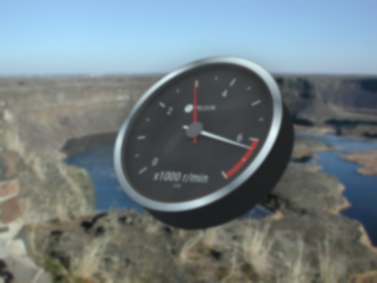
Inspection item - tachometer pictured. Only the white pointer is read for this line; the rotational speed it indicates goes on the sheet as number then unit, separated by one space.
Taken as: 6250 rpm
